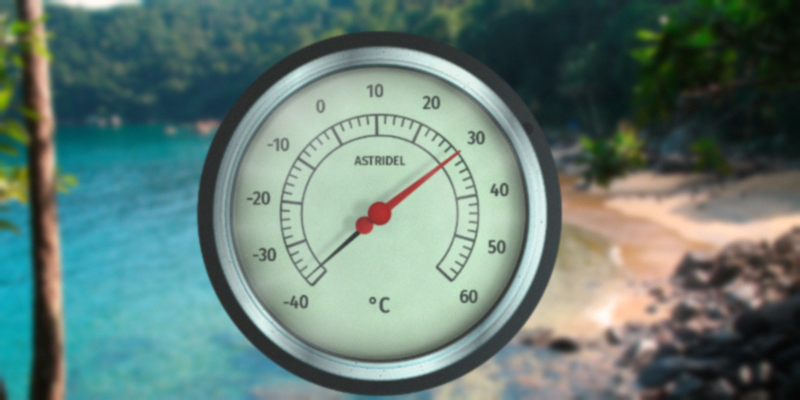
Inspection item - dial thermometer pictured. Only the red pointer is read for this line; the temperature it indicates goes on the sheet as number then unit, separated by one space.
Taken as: 30 °C
